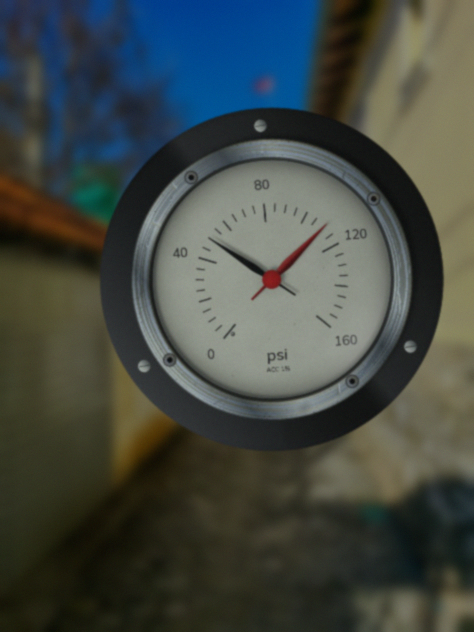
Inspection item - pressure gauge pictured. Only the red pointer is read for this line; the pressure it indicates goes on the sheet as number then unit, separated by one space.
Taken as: 110 psi
